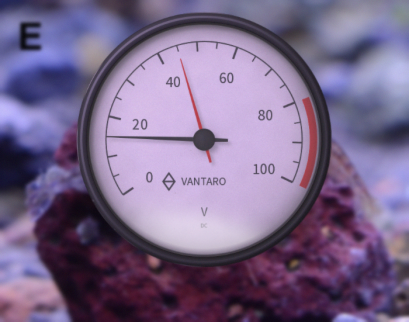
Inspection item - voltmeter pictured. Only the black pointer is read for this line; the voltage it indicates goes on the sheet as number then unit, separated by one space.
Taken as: 15 V
